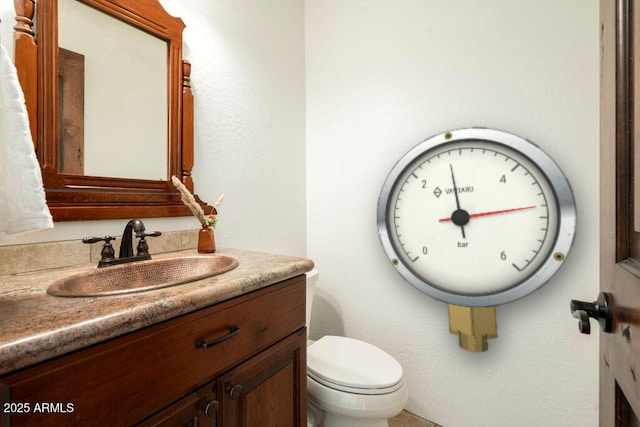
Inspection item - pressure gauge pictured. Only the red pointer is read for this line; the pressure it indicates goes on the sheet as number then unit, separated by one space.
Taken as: 4.8 bar
